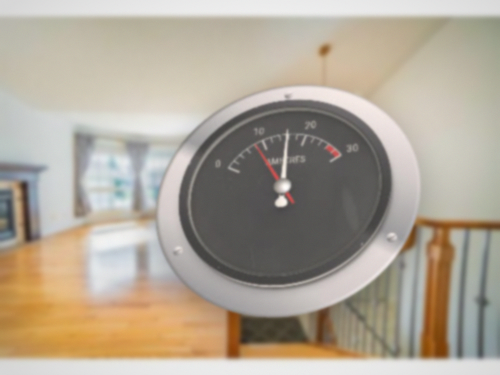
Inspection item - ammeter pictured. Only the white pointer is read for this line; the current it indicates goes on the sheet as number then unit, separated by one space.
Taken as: 16 A
